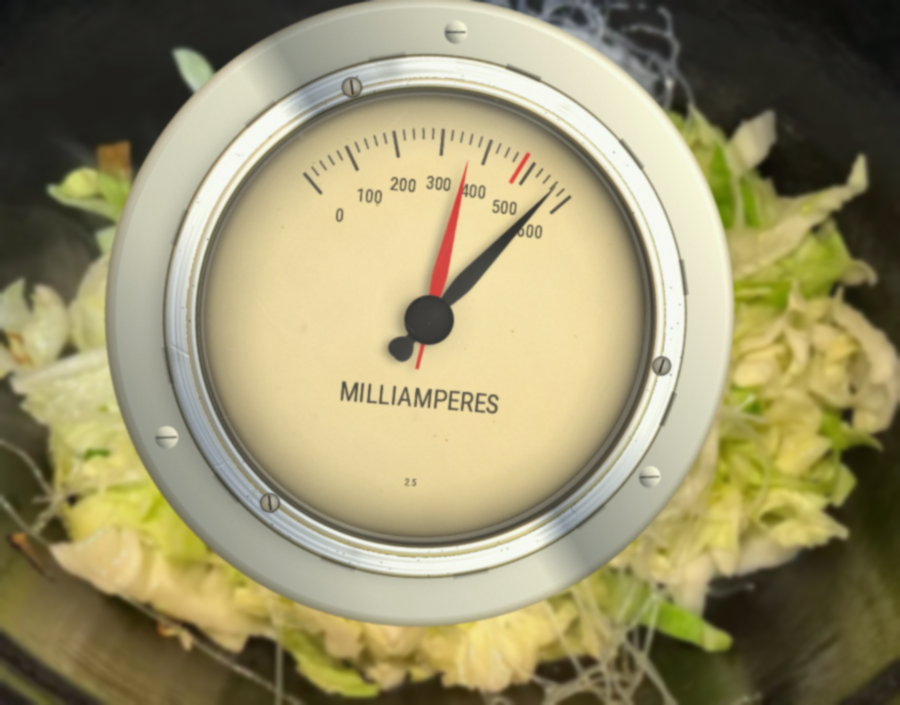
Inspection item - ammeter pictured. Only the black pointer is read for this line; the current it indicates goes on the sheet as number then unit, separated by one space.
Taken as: 560 mA
